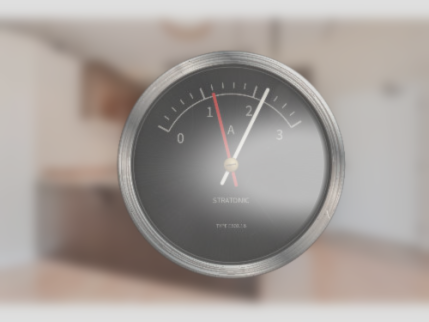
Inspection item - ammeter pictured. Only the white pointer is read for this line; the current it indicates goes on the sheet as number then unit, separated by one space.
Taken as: 2.2 A
